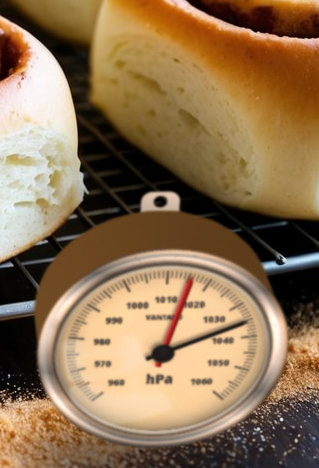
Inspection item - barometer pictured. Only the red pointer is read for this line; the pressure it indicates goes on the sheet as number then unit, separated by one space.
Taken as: 1015 hPa
